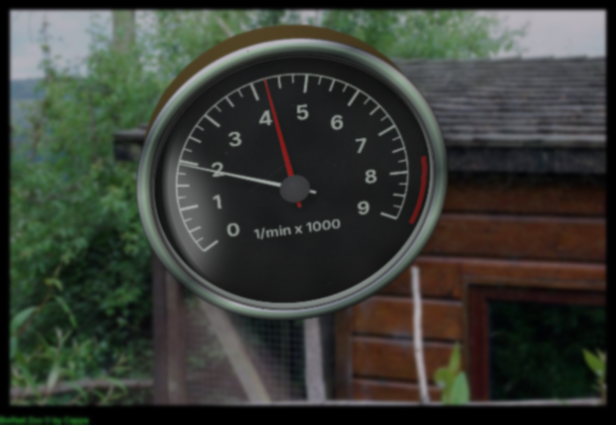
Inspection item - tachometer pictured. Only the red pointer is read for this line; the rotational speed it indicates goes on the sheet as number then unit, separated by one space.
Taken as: 4250 rpm
